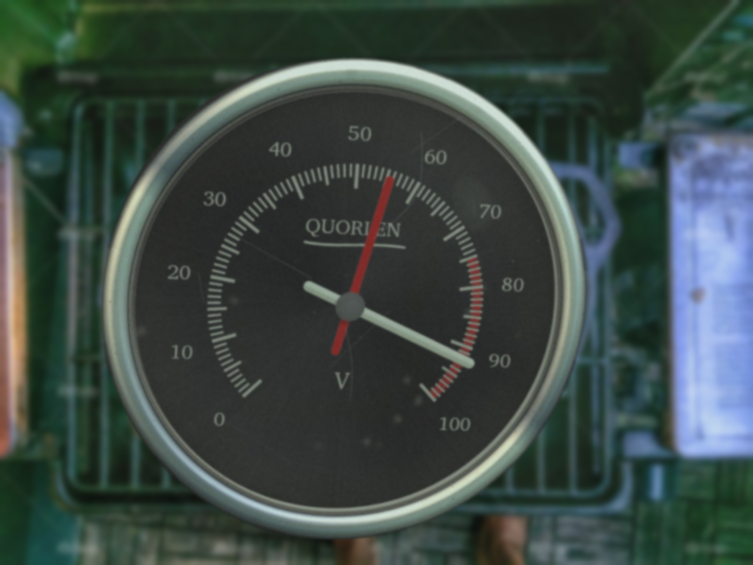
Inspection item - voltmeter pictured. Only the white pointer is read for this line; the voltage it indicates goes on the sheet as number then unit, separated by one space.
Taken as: 92 V
